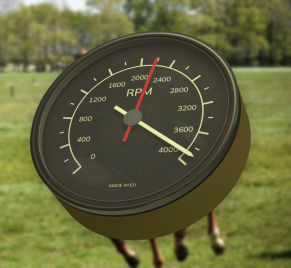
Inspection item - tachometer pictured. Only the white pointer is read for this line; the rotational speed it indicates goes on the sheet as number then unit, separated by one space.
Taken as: 3900 rpm
